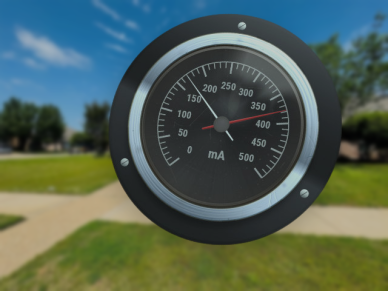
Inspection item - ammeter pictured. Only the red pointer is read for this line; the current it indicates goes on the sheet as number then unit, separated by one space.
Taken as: 380 mA
